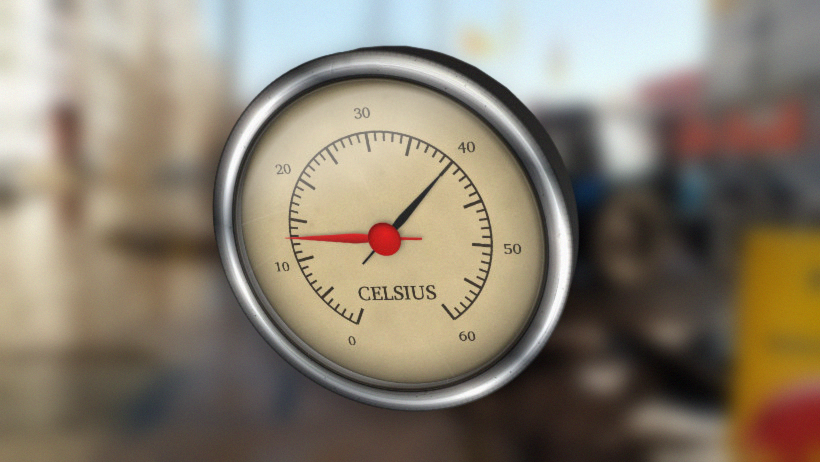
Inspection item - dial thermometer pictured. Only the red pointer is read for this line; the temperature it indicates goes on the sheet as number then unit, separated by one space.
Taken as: 13 °C
